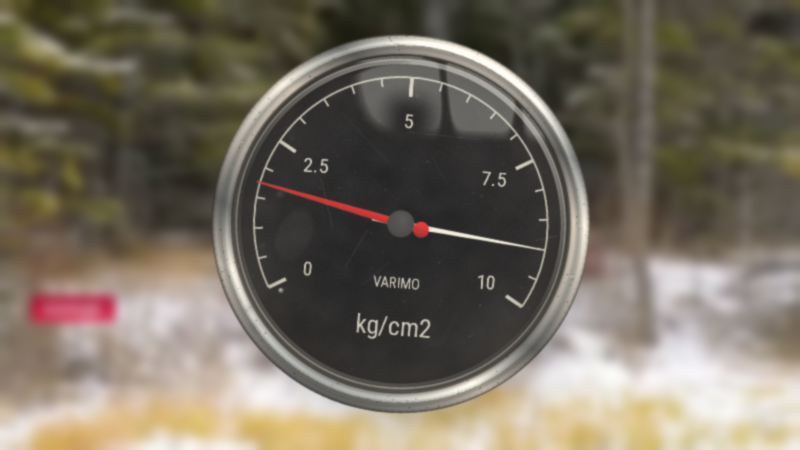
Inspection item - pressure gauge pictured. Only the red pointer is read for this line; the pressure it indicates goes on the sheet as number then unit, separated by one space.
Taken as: 1.75 kg/cm²
